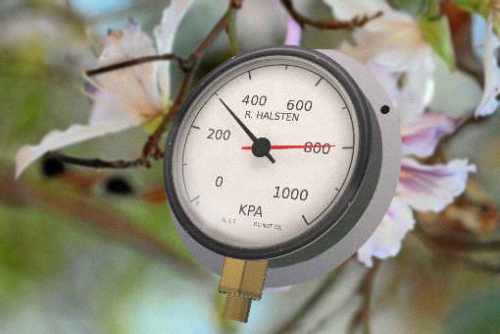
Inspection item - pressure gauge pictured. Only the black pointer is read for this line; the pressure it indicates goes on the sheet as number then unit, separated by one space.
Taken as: 300 kPa
